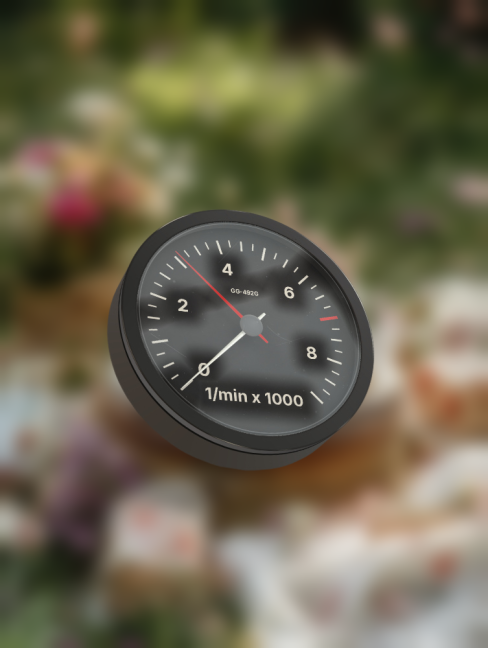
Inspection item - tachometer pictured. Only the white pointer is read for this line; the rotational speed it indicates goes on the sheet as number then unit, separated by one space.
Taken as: 0 rpm
